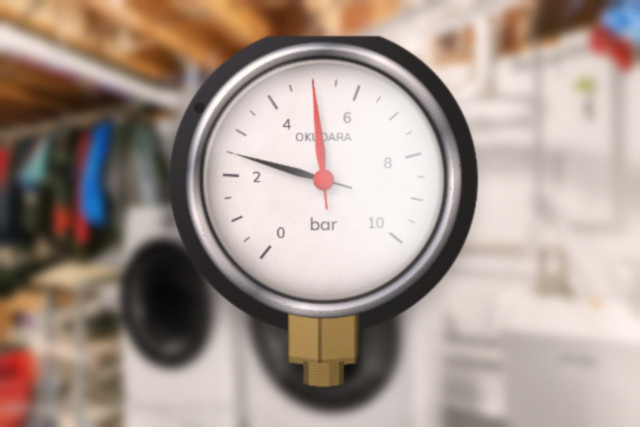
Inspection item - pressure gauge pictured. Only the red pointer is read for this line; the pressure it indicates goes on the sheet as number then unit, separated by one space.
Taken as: 5 bar
